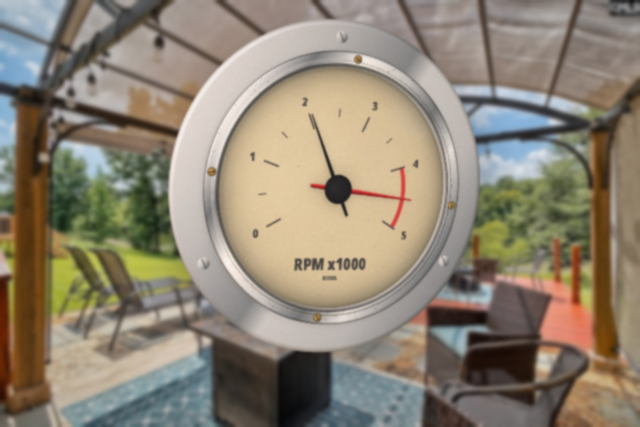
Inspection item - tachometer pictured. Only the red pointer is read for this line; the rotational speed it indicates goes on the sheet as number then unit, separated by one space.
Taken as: 4500 rpm
